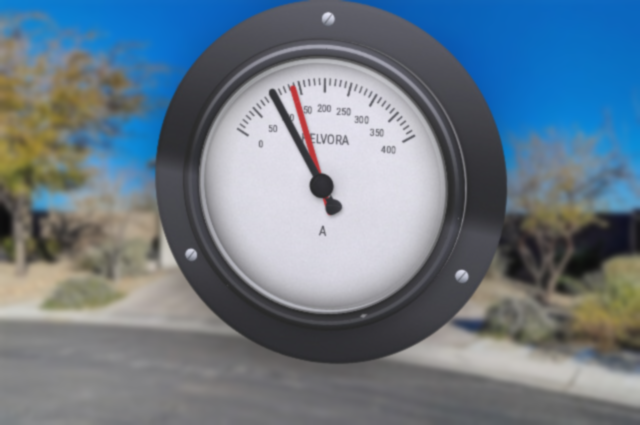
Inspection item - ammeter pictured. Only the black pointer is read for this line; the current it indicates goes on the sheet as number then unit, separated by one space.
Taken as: 100 A
